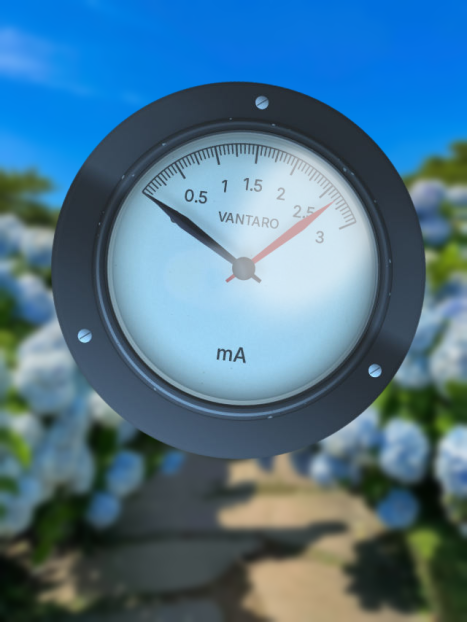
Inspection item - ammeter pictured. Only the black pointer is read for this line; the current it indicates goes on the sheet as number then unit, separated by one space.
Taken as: 0 mA
